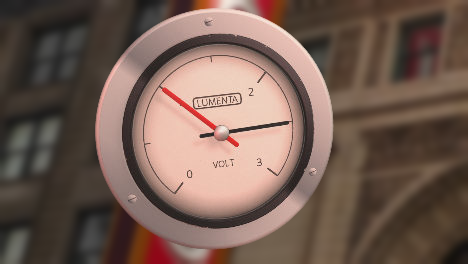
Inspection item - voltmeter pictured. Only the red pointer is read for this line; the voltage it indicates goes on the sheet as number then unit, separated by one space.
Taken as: 1 V
